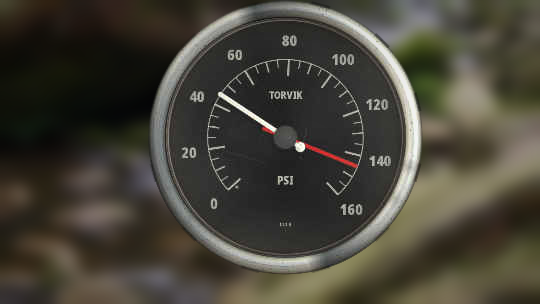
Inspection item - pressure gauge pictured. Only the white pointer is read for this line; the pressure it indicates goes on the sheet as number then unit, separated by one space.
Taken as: 45 psi
